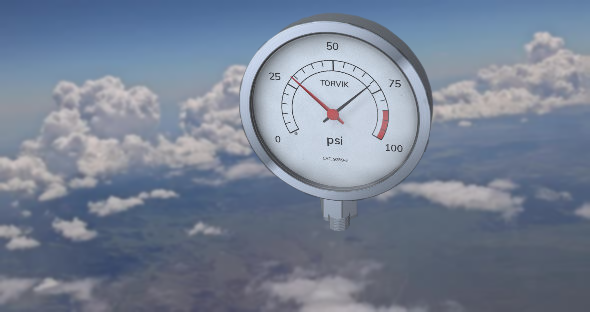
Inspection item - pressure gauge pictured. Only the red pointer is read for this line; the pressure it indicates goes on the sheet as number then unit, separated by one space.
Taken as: 30 psi
